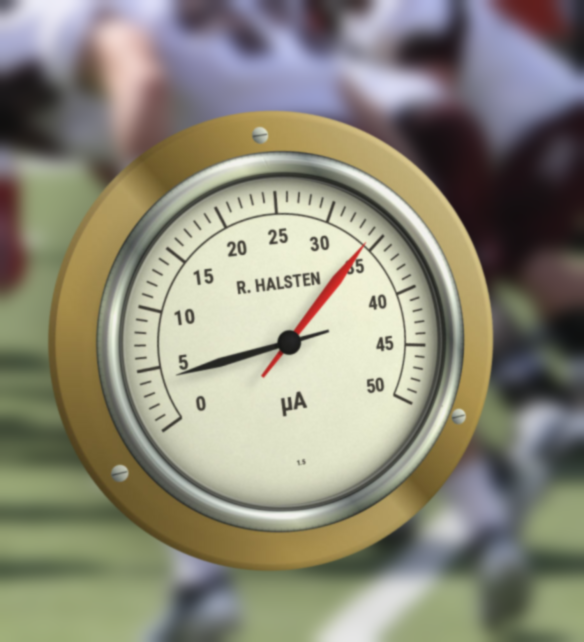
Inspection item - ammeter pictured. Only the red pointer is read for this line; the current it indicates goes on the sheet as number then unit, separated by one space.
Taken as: 34 µA
